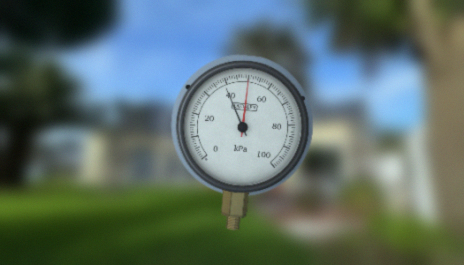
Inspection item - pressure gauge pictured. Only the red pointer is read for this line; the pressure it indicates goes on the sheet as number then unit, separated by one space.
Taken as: 50 kPa
